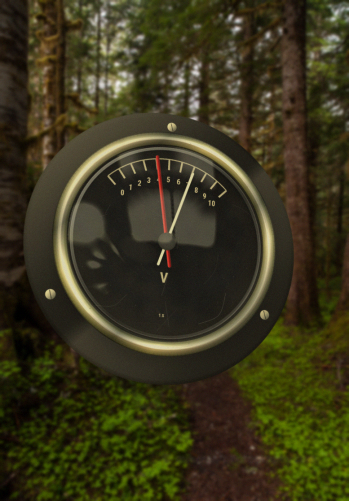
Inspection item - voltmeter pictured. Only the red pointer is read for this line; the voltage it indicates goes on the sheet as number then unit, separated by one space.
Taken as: 4 V
